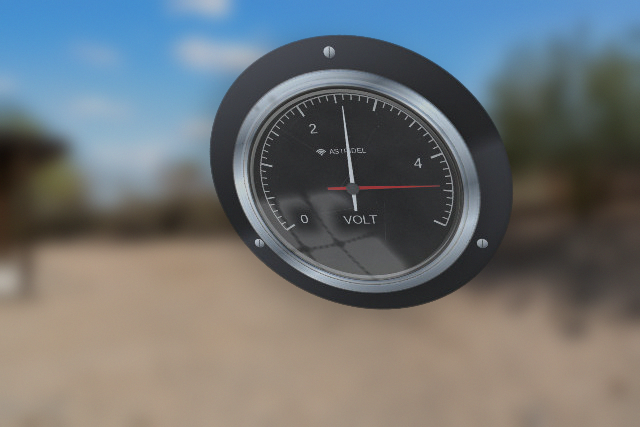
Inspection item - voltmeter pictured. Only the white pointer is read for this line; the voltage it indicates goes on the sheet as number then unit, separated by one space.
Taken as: 2.6 V
